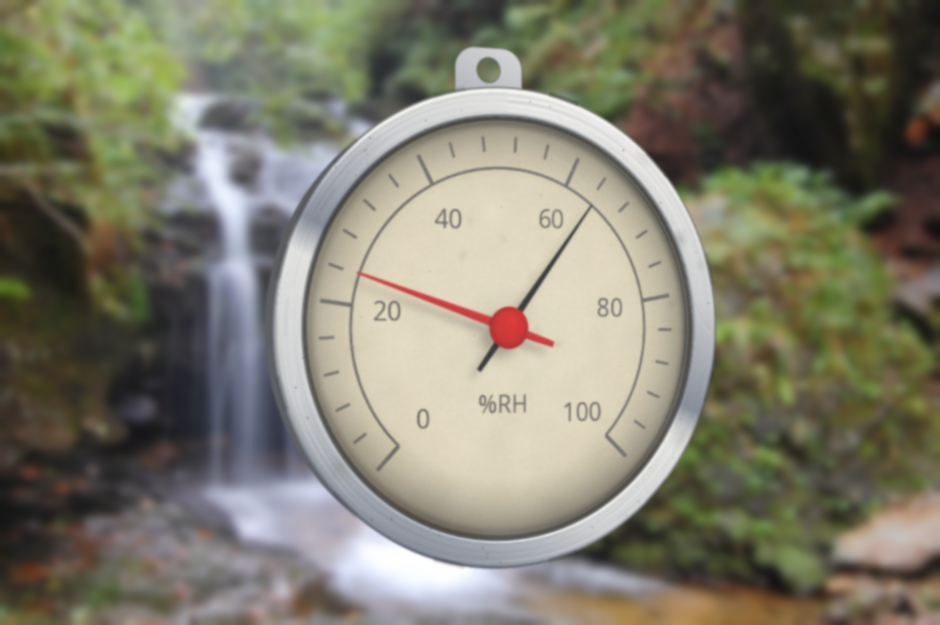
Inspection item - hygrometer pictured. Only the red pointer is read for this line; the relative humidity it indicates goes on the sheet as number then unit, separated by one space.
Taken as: 24 %
